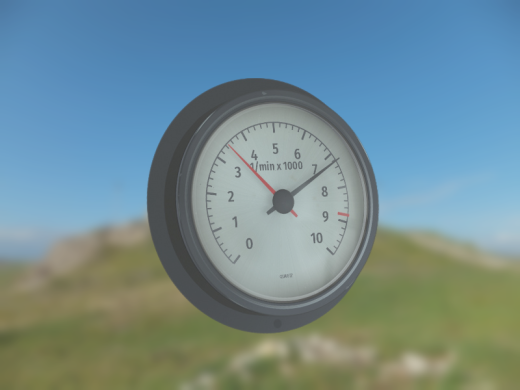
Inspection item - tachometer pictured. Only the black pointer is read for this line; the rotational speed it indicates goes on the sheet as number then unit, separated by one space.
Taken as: 7200 rpm
